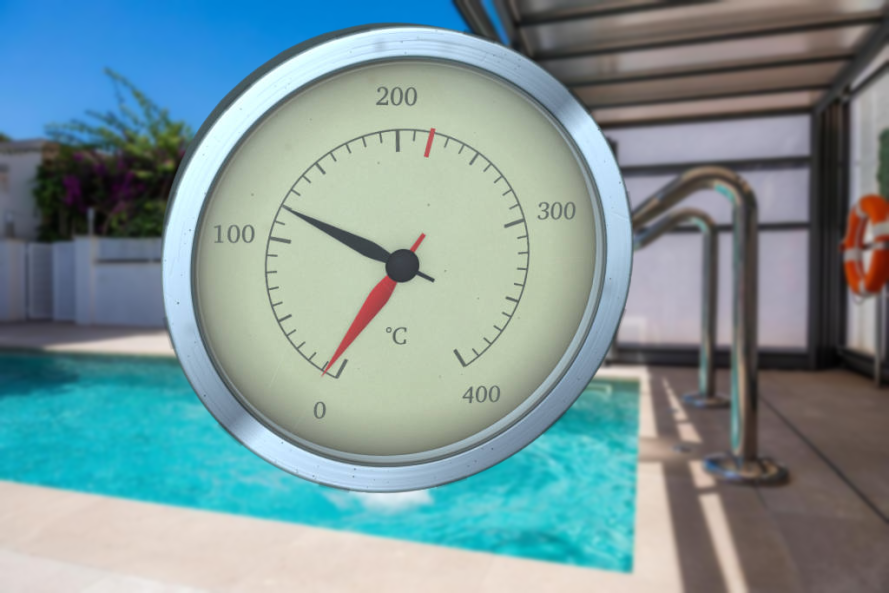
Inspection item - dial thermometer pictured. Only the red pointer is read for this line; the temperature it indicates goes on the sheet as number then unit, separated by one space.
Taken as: 10 °C
